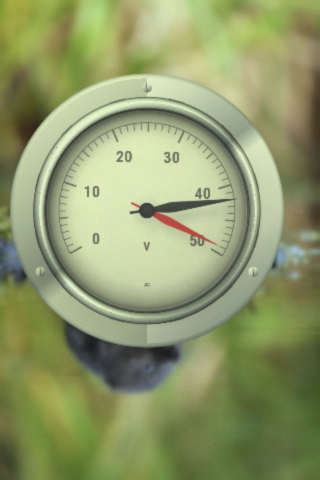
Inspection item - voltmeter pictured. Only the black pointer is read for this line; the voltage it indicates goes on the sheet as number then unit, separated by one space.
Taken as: 42 V
